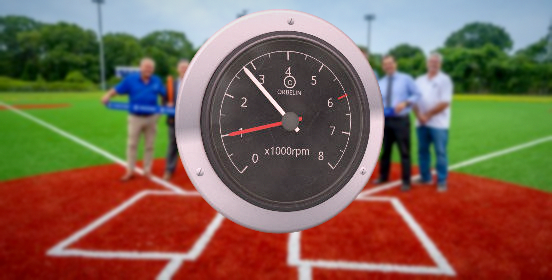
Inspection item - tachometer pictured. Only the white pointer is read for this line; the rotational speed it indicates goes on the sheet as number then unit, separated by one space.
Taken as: 2750 rpm
